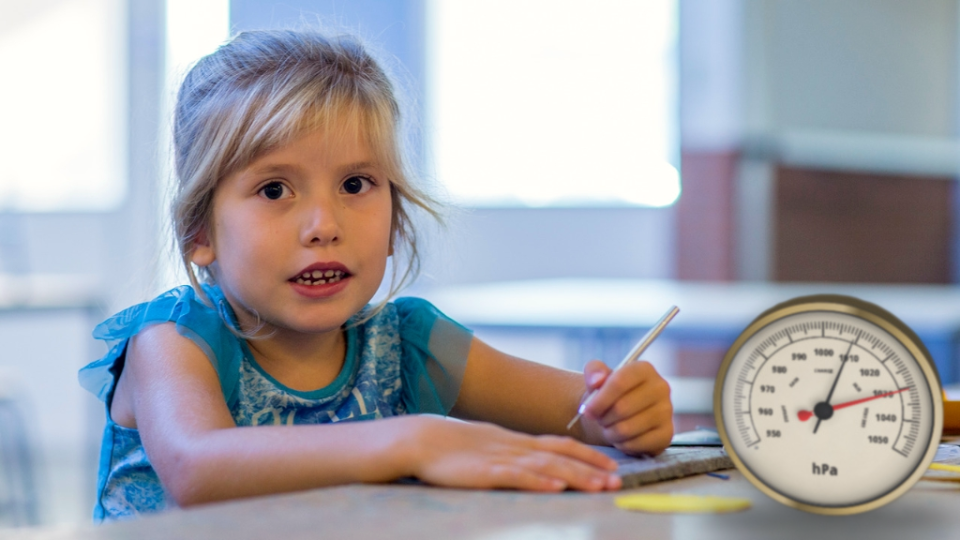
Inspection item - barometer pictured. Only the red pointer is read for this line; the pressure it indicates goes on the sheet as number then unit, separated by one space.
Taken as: 1030 hPa
